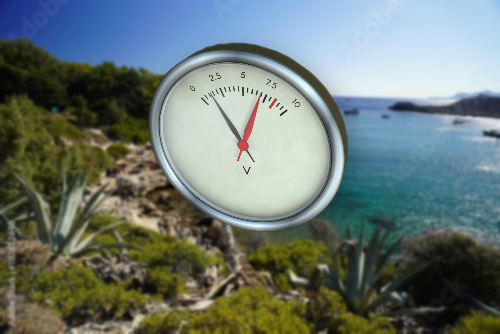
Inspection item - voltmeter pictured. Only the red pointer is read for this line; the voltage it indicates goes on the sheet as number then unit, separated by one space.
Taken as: 7 V
